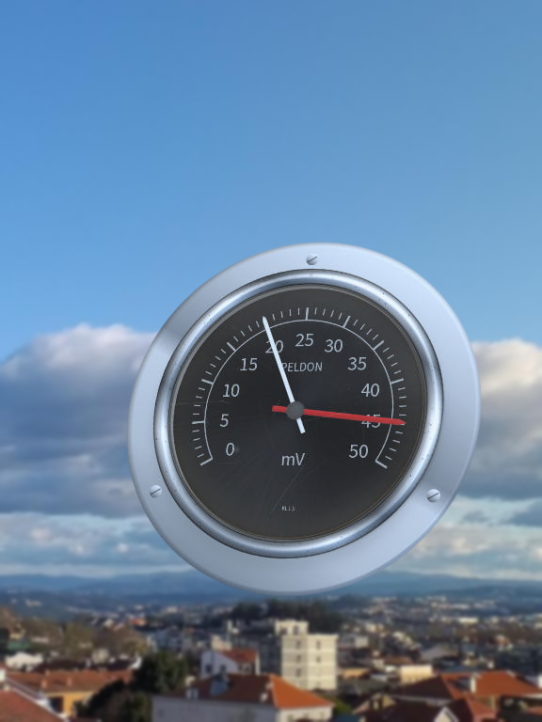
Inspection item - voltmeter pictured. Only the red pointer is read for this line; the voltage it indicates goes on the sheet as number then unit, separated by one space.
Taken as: 45 mV
